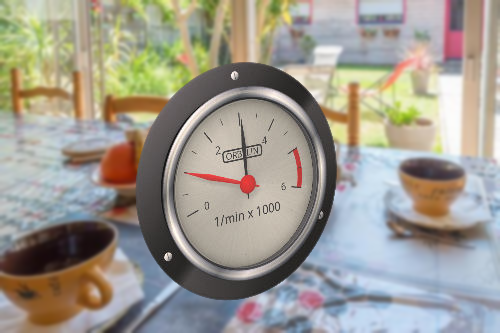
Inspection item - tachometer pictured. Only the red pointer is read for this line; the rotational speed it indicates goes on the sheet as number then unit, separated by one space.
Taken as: 1000 rpm
